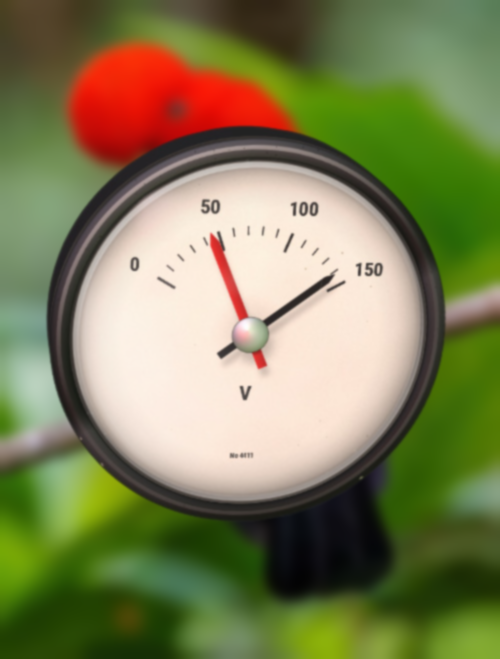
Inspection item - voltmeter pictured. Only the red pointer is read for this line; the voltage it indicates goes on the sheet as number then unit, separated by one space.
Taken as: 45 V
